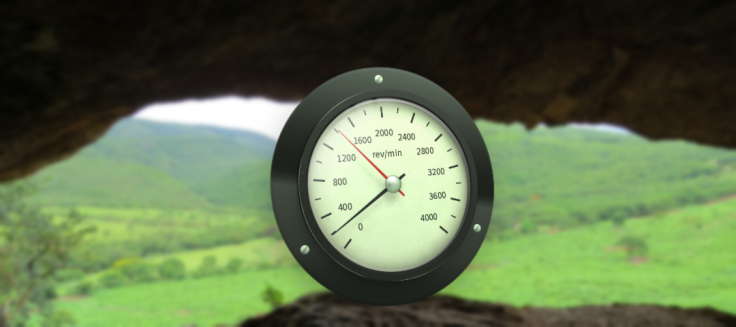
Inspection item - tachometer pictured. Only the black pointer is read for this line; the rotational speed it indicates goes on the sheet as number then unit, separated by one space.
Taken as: 200 rpm
